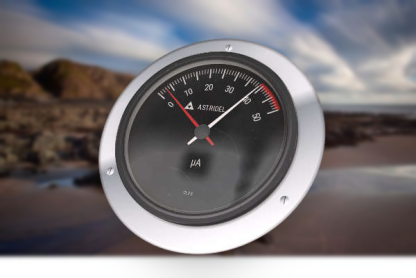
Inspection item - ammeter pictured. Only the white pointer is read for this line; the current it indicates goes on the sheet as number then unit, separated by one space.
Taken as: 40 µA
